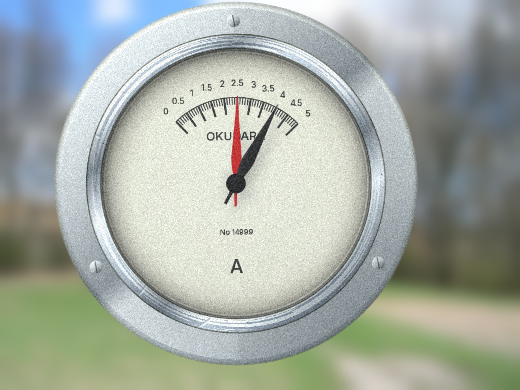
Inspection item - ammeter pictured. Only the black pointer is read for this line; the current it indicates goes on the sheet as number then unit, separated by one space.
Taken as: 4 A
